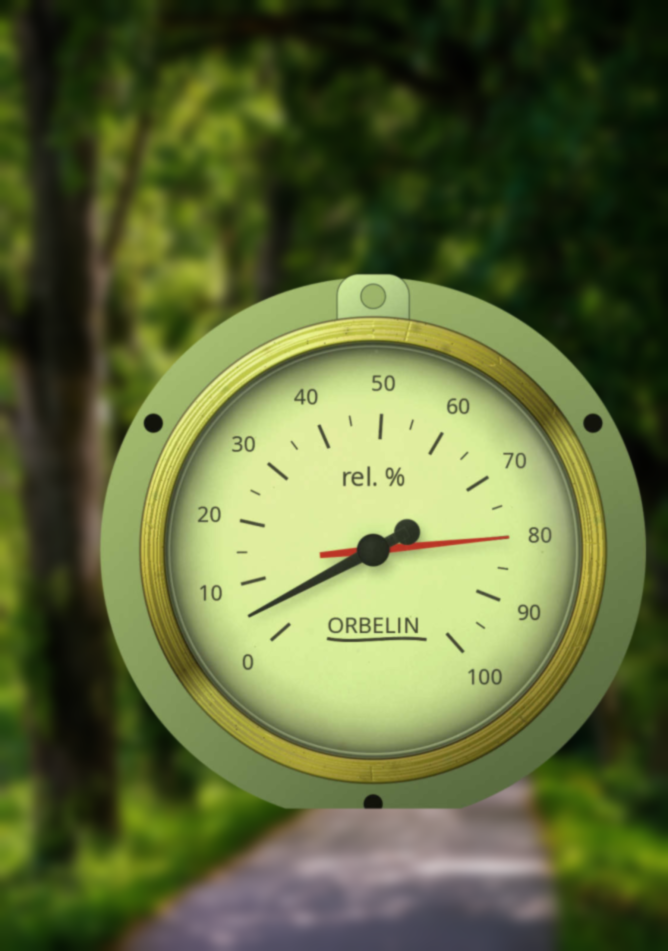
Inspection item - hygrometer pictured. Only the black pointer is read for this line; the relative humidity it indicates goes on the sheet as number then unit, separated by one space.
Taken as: 5 %
